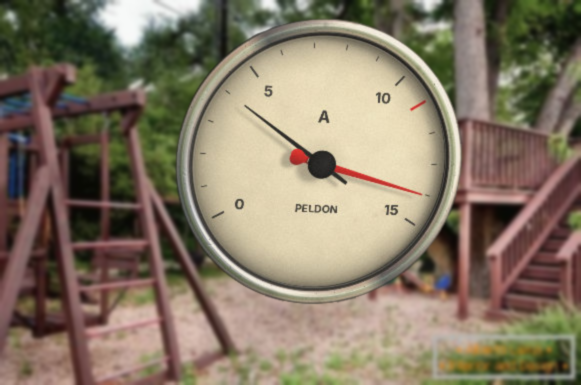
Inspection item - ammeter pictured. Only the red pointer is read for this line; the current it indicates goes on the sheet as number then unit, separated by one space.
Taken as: 14 A
